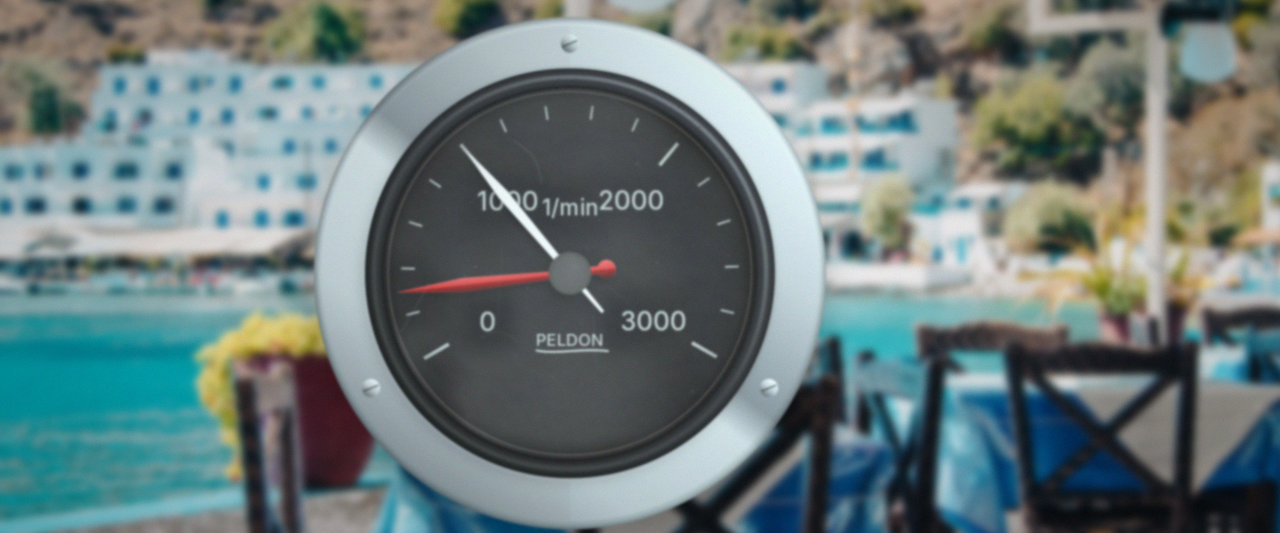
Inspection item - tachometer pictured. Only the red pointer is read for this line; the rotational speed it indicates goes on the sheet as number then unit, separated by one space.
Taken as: 300 rpm
